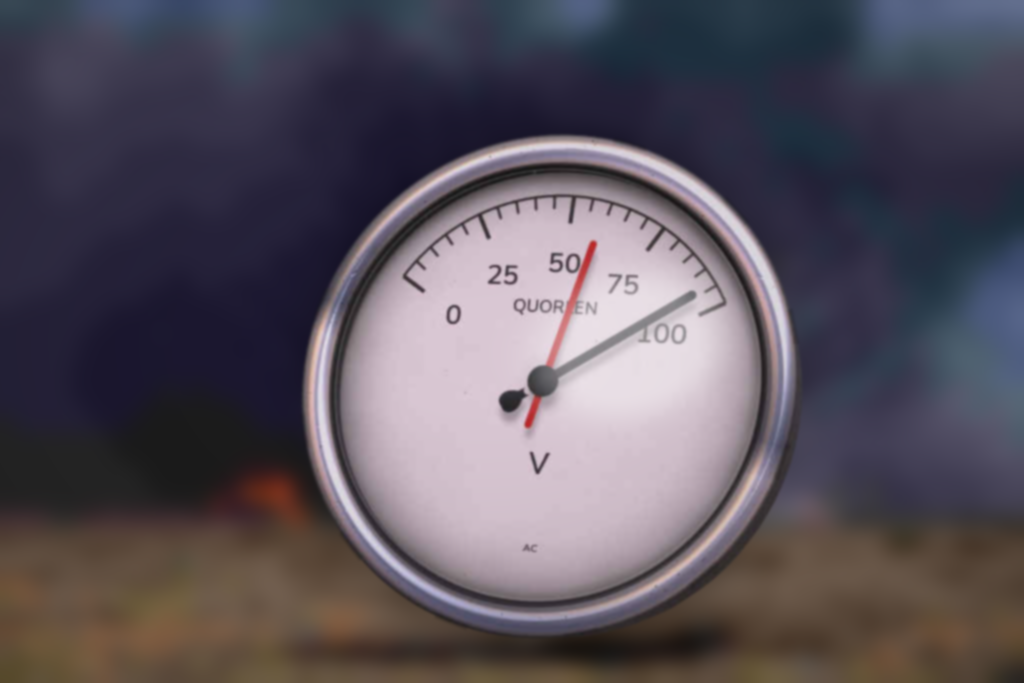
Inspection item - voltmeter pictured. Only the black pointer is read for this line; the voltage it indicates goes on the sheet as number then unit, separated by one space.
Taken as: 95 V
